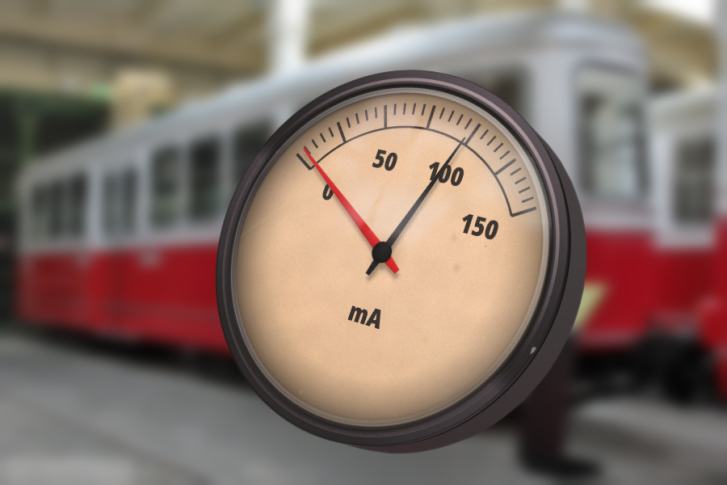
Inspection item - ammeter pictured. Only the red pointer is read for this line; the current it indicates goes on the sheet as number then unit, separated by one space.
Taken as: 5 mA
